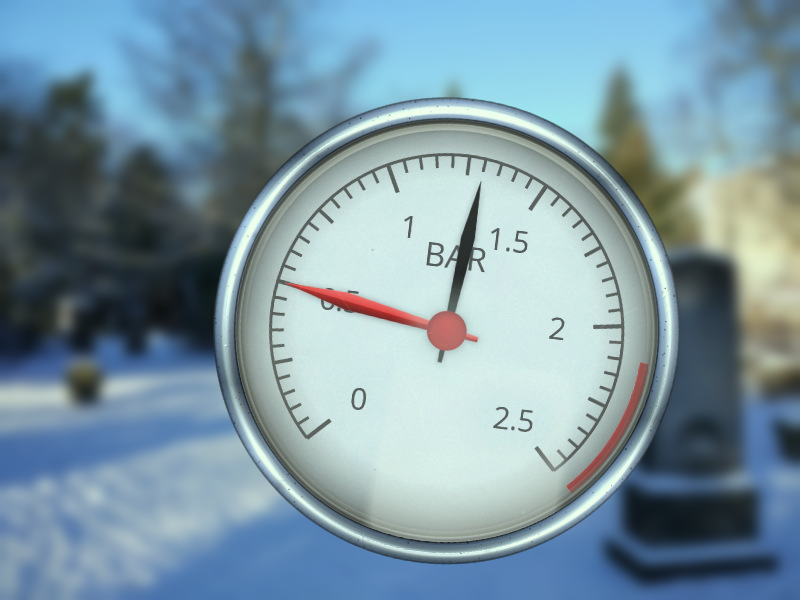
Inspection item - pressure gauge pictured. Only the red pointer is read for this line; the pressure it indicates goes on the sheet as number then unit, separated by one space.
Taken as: 0.5 bar
